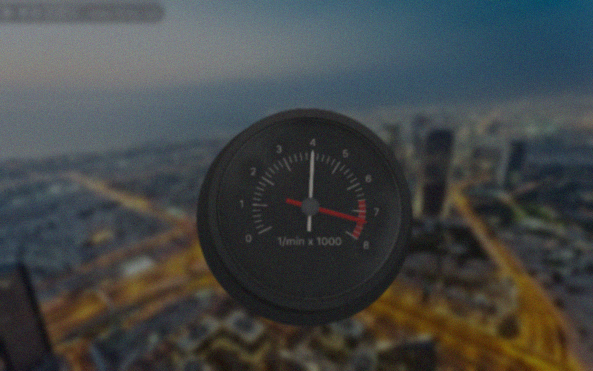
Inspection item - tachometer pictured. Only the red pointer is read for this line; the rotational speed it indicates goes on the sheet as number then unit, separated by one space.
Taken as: 7400 rpm
